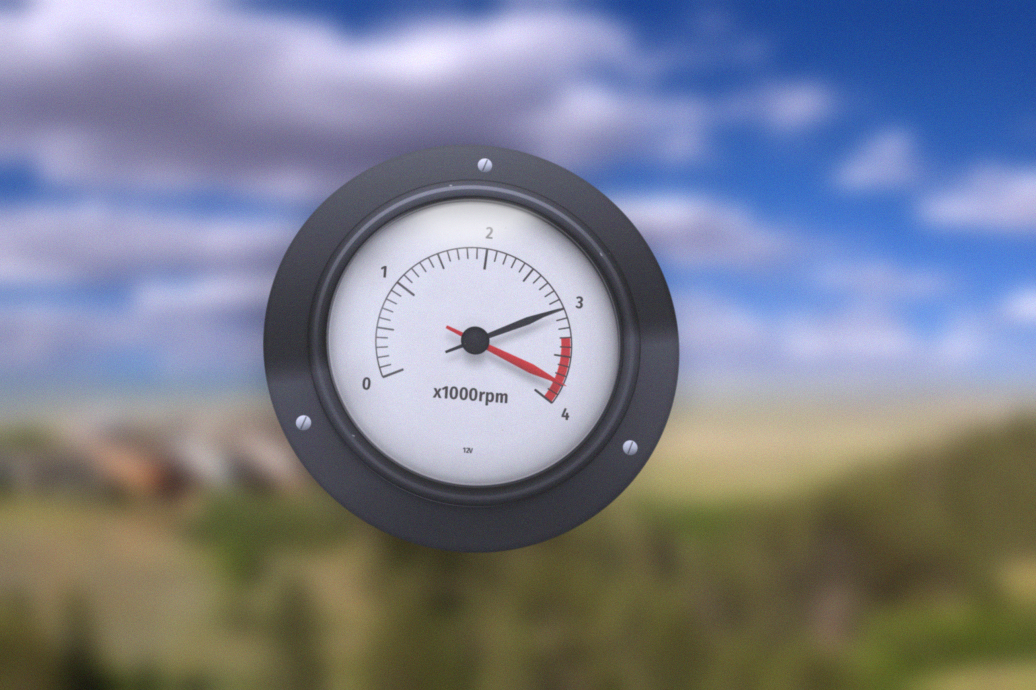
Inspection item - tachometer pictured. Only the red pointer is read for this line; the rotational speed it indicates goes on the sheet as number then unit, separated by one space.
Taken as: 3800 rpm
